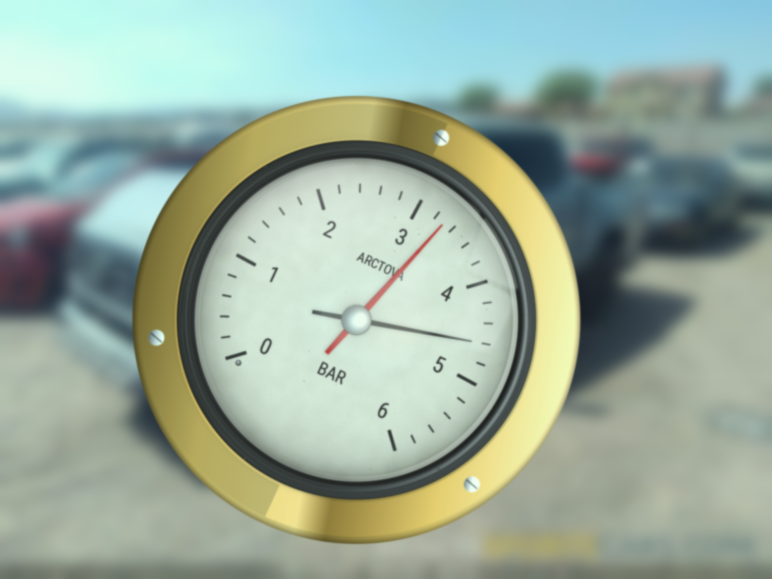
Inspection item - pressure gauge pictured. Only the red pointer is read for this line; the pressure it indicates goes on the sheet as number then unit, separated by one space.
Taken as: 3.3 bar
